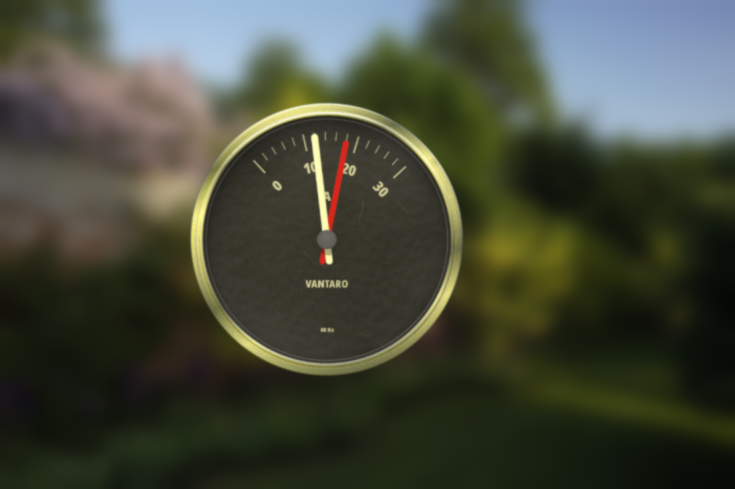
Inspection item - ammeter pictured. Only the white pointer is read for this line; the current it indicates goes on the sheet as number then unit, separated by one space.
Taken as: 12 A
